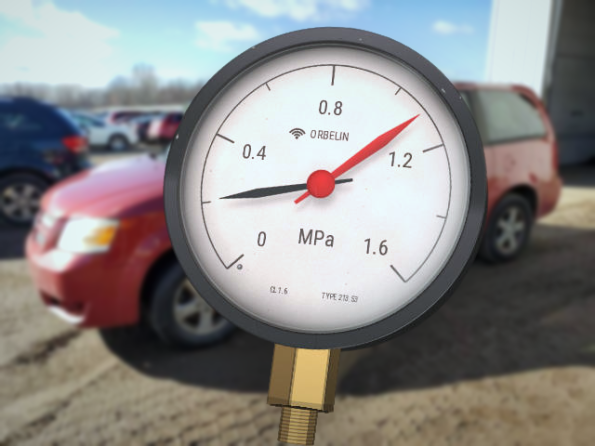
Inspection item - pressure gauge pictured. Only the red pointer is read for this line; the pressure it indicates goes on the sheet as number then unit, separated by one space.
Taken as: 1.1 MPa
